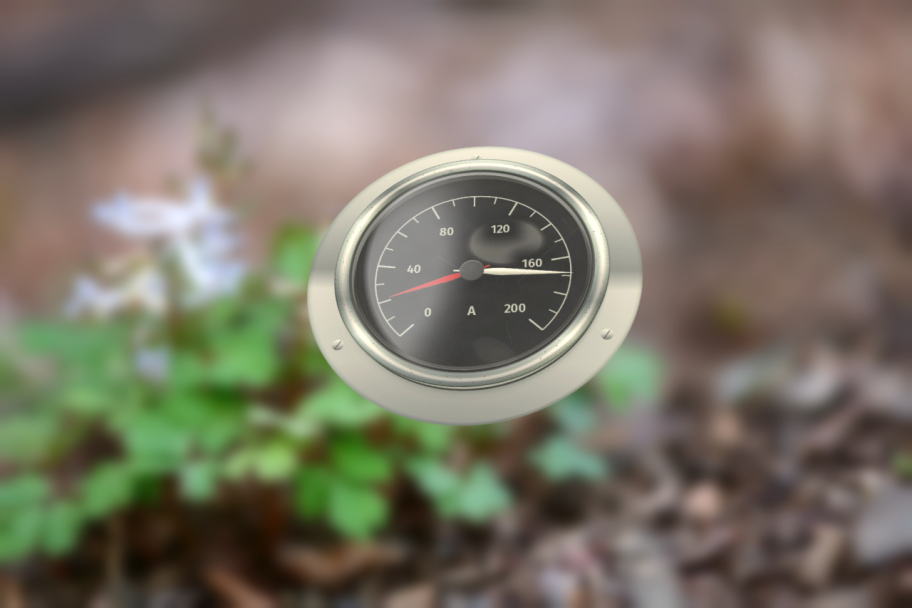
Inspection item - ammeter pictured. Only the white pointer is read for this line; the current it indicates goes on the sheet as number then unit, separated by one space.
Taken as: 170 A
